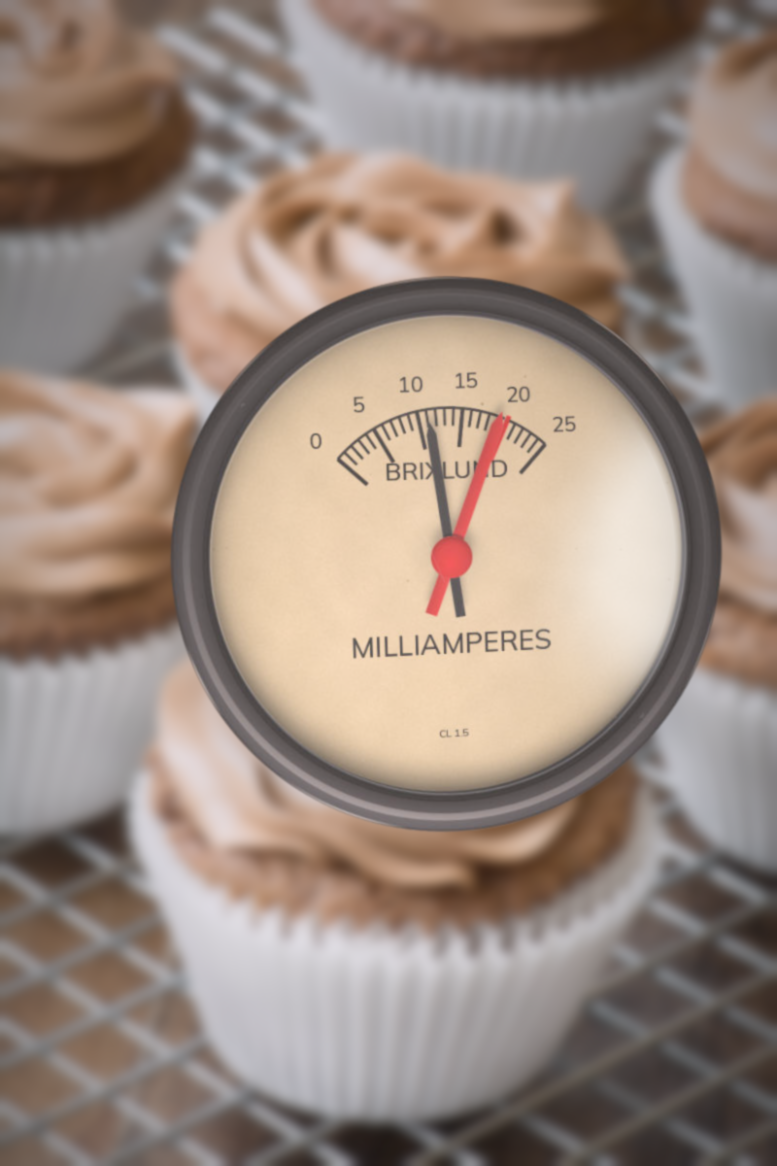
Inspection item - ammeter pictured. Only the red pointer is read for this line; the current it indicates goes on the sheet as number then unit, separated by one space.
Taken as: 19 mA
